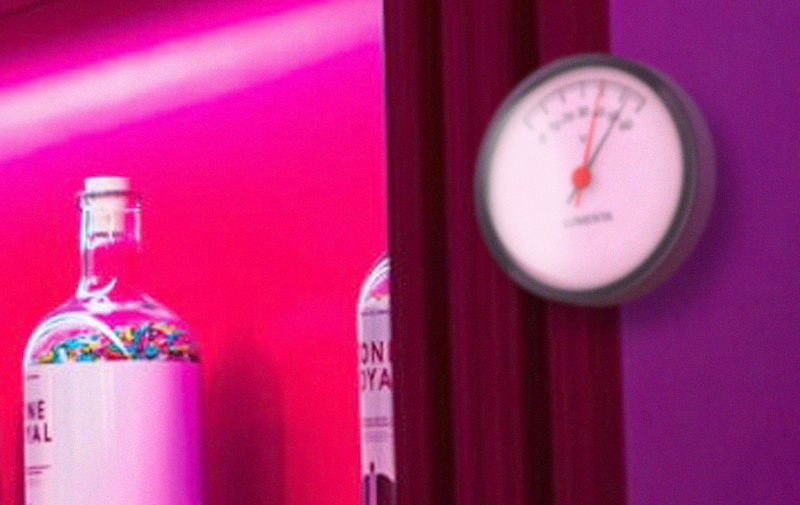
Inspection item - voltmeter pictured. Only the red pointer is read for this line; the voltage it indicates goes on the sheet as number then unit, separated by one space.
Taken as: 40 V
